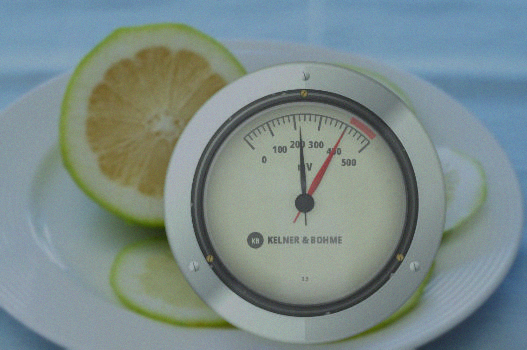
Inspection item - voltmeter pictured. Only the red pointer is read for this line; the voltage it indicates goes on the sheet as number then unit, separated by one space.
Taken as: 400 mV
